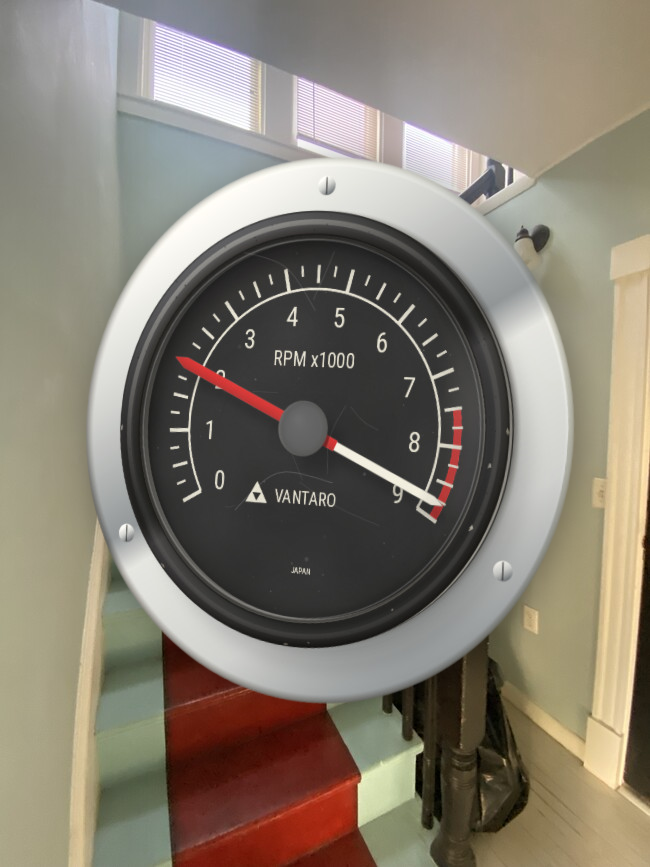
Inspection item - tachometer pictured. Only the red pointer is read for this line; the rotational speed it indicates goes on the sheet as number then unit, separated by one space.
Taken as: 2000 rpm
